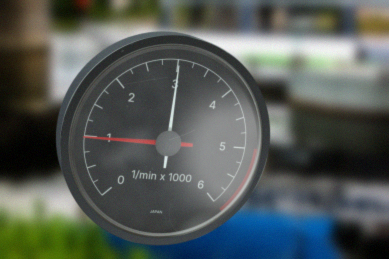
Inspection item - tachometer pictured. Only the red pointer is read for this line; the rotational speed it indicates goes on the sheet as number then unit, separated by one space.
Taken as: 1000 rpm
